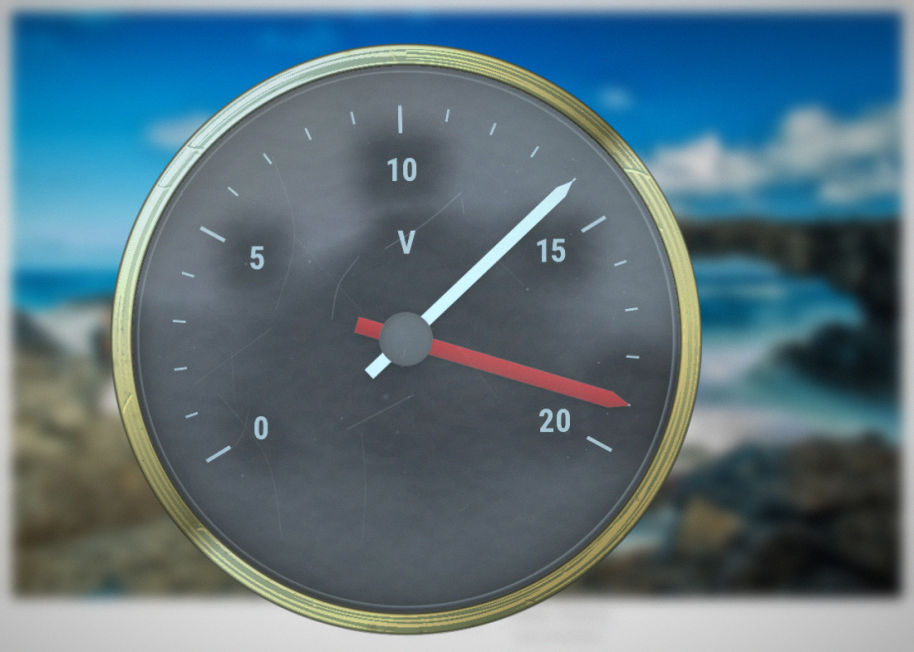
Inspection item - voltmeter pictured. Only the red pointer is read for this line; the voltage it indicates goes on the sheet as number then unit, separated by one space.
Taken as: 19 V
